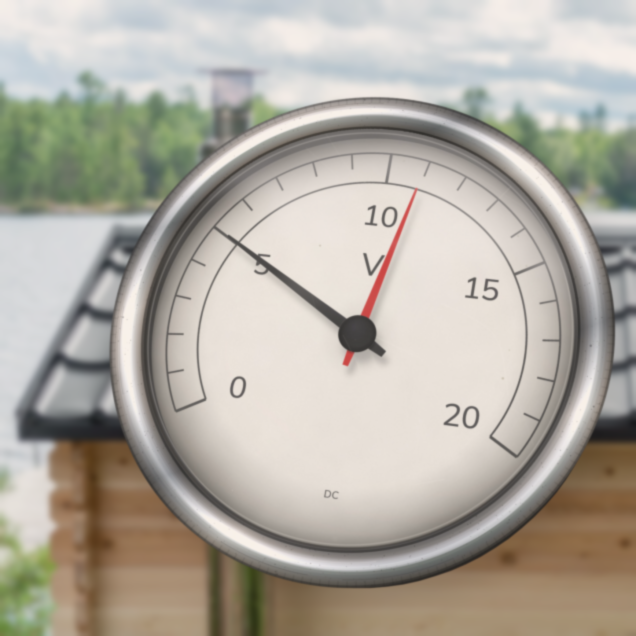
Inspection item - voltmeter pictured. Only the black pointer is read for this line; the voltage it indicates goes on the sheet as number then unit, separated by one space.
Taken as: 5 V
